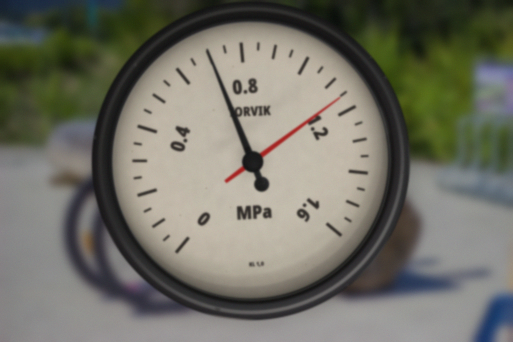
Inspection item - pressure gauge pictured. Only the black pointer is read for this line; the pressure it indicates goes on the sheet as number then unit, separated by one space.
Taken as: 0.7 MPa
